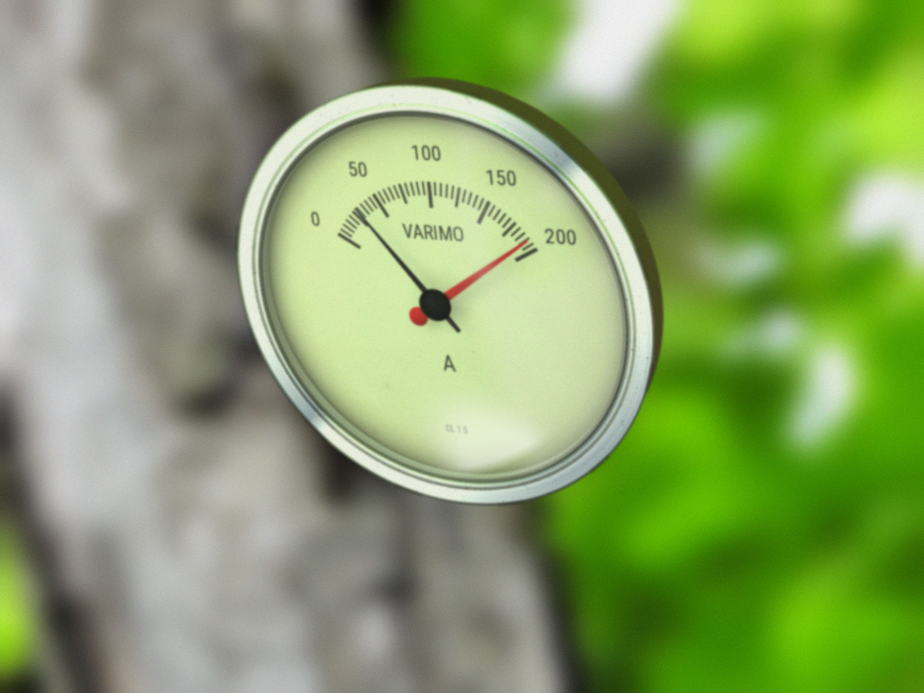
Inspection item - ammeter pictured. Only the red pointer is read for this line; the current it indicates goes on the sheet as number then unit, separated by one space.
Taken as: 190 A
